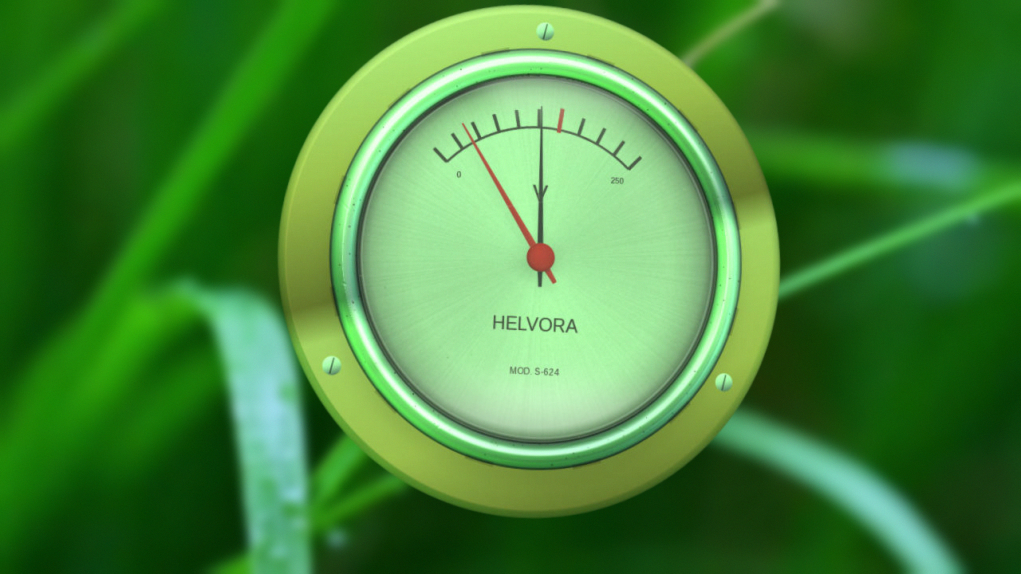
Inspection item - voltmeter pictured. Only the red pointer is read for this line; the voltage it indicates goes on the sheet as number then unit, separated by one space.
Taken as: 37.5 V
